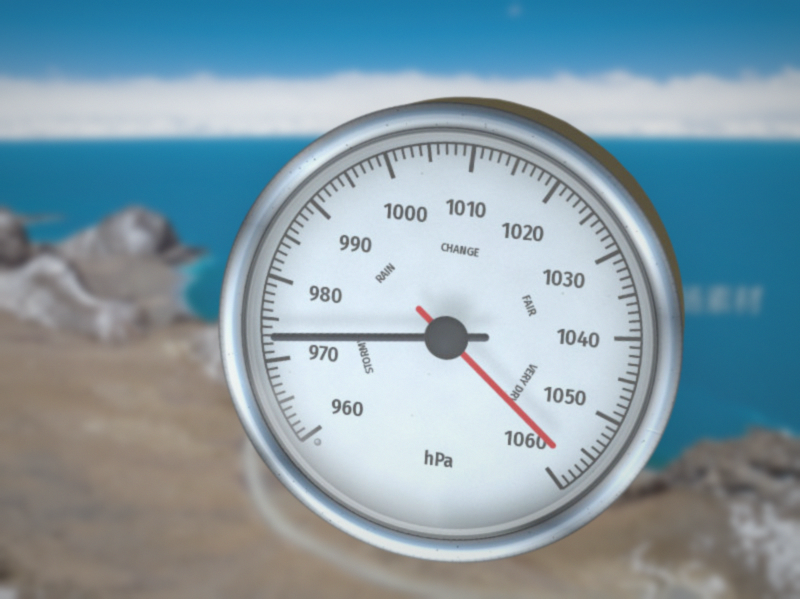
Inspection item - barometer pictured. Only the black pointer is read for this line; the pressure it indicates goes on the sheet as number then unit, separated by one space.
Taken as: 973 hPa
